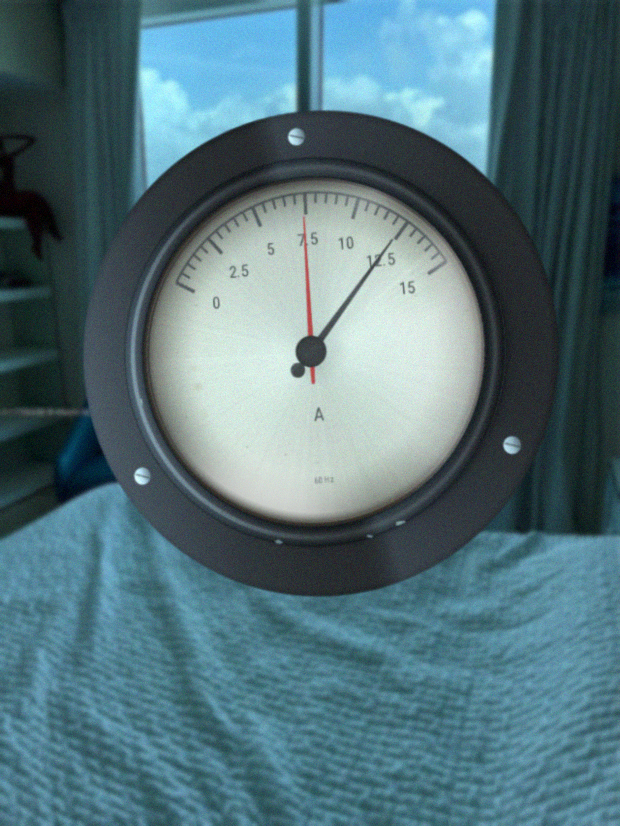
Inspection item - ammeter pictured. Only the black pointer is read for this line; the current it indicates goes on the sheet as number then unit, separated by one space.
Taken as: 12.5 A
